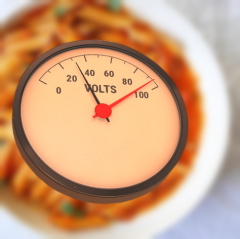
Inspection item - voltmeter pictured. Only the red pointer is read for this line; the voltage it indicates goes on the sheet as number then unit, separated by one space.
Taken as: 95 V
